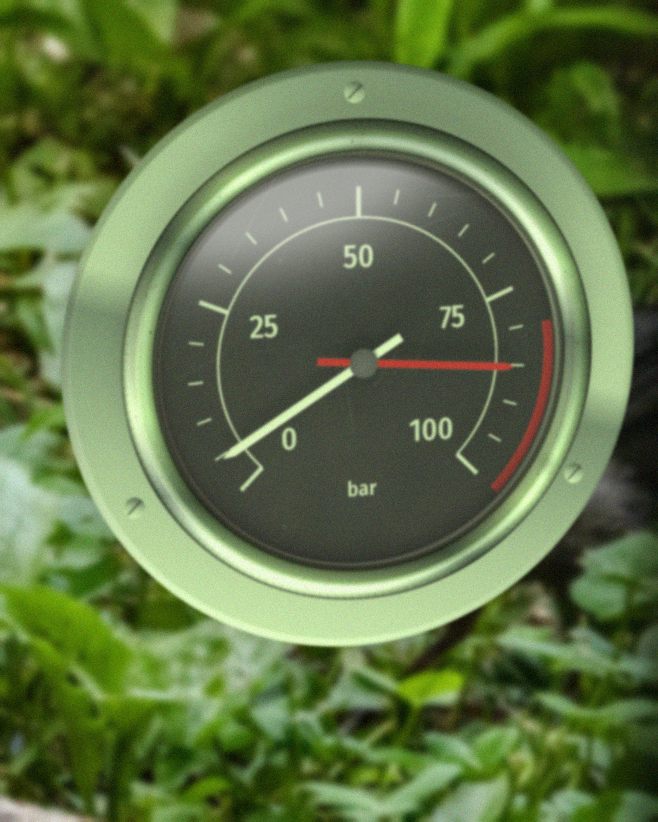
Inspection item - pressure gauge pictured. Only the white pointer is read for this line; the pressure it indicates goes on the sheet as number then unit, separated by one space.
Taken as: 5 bar
